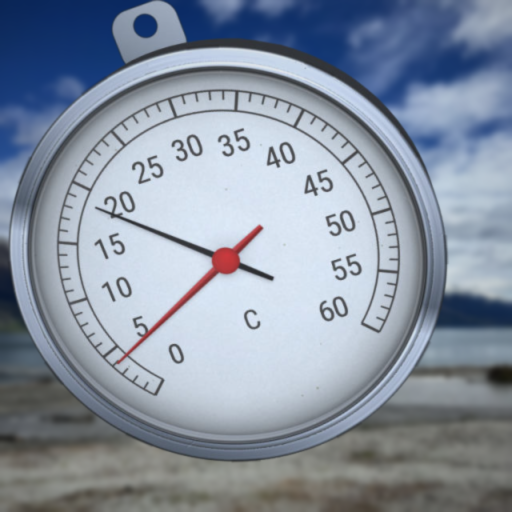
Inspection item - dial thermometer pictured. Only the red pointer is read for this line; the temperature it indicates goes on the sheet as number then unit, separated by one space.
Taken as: 4 °C
